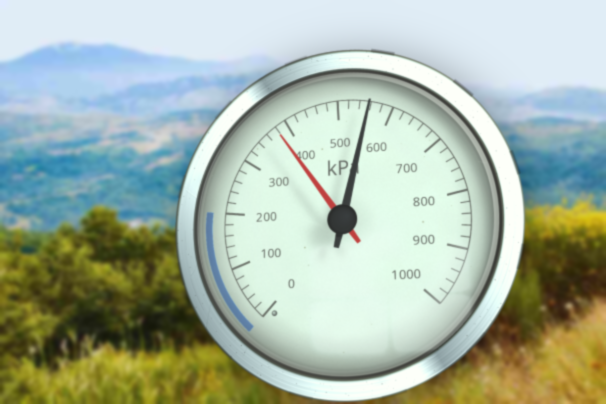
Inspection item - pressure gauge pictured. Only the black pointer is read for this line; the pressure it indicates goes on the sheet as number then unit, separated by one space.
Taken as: 560 kPa
